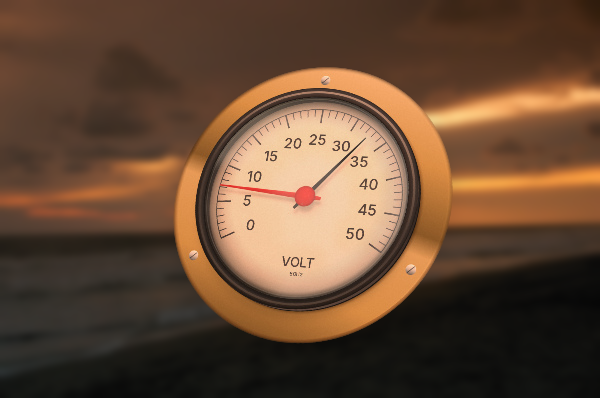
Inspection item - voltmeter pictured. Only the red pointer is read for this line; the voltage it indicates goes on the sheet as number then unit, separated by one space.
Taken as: 7 V
